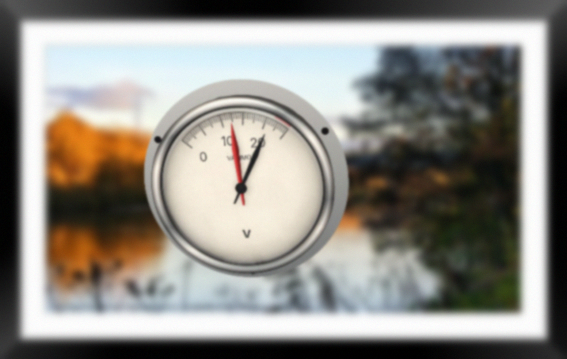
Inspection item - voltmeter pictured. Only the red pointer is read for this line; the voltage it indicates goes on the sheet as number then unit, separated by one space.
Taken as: 12.5 V
